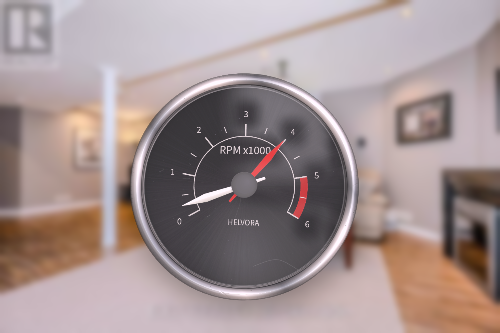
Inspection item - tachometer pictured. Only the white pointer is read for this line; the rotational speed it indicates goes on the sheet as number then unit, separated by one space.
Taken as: 250 rpm
